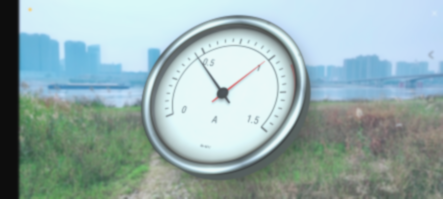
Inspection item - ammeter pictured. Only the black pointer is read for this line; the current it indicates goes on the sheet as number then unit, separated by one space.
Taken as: 0.45 A
